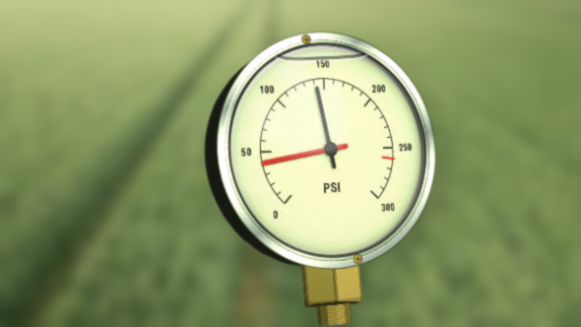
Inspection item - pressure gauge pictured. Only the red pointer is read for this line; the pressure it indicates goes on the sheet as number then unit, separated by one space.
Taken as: 40 psi
